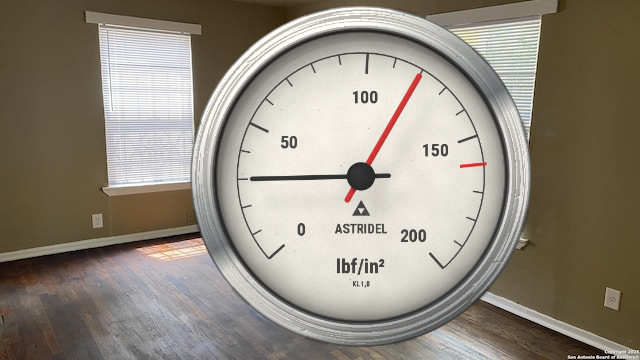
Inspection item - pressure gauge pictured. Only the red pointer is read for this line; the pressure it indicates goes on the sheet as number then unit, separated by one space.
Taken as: 120 psi
